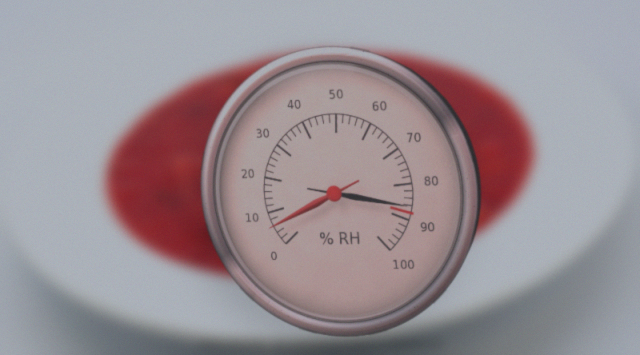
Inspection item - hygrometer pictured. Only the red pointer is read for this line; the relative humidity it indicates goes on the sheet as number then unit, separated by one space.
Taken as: 6 %
